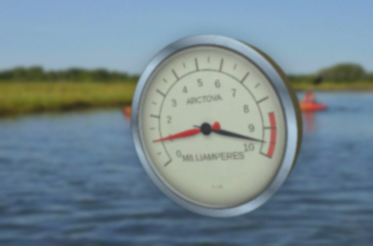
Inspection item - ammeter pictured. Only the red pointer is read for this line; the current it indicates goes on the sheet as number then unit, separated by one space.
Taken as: 1 mA
